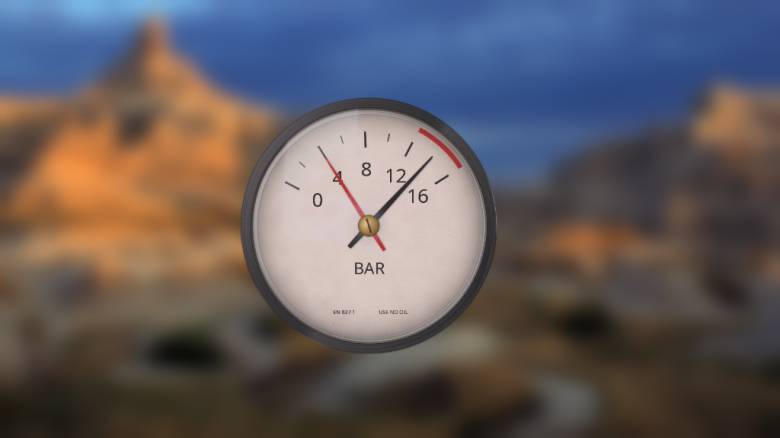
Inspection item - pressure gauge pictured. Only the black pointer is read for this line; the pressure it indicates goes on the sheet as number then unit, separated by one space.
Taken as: 14 bar
